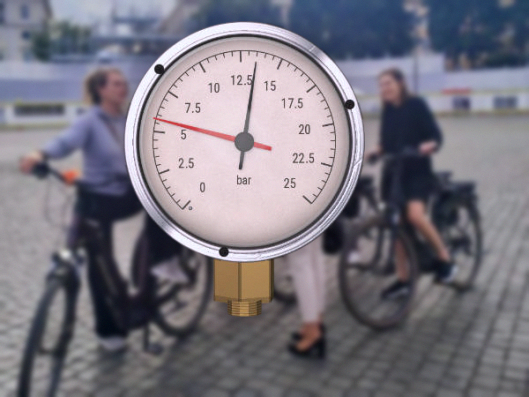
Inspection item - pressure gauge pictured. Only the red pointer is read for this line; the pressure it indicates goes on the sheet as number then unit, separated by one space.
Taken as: 5.75 bar
